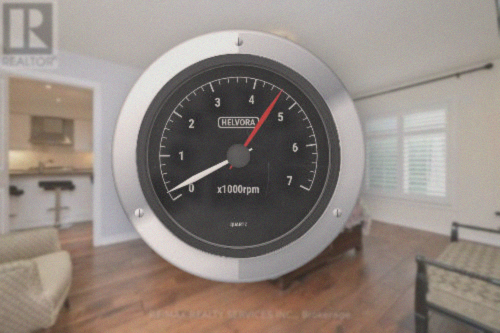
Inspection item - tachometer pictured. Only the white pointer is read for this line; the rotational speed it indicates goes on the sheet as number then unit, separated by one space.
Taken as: 200 rpm
